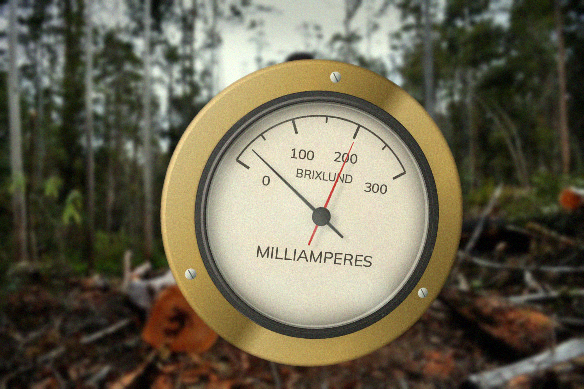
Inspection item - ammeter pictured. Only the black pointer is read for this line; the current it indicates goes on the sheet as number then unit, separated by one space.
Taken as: 25 mA
